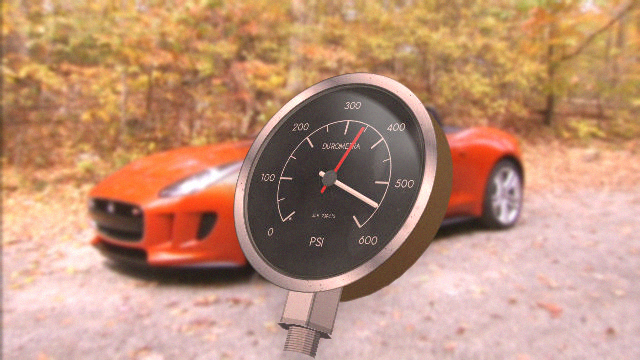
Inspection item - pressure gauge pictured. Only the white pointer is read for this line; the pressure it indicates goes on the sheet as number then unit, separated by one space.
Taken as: 550 psi
